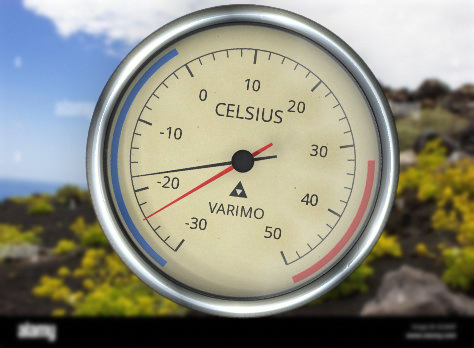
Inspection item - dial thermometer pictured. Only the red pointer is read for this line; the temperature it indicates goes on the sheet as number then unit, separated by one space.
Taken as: -24 °C
